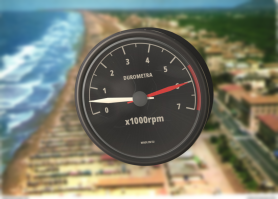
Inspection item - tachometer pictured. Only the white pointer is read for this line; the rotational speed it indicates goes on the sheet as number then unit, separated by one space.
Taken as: 500 rpm
